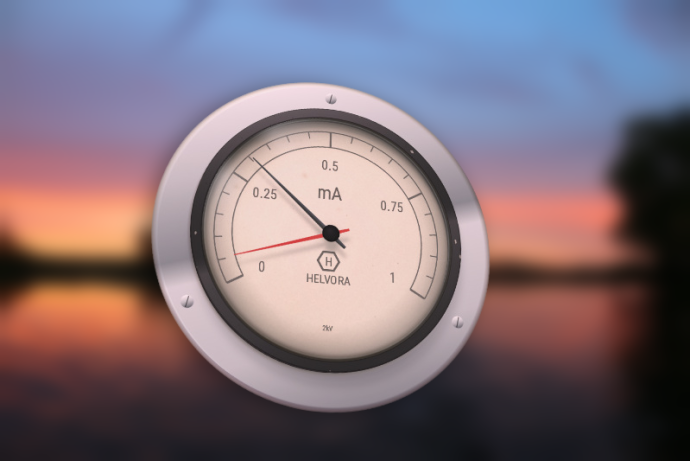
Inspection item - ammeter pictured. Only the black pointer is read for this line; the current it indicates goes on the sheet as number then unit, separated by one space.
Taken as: 0.3 mA
